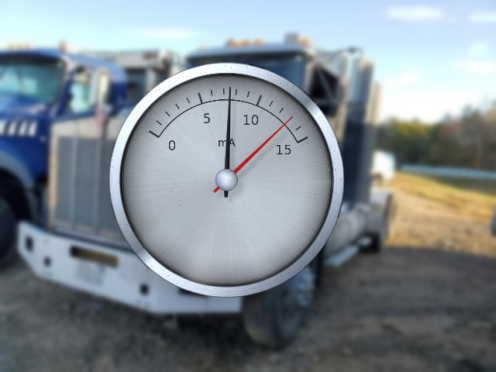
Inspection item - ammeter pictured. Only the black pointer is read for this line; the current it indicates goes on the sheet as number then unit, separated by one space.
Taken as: 7.5 mA
